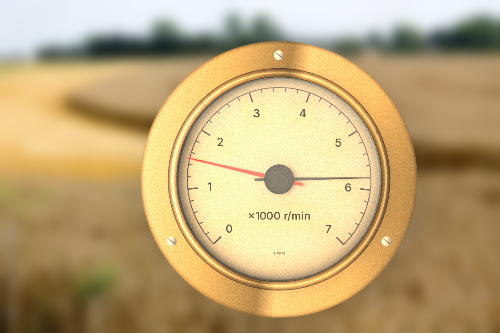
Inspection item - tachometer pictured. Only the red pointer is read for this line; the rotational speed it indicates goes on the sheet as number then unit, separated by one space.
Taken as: 1500 rpm
